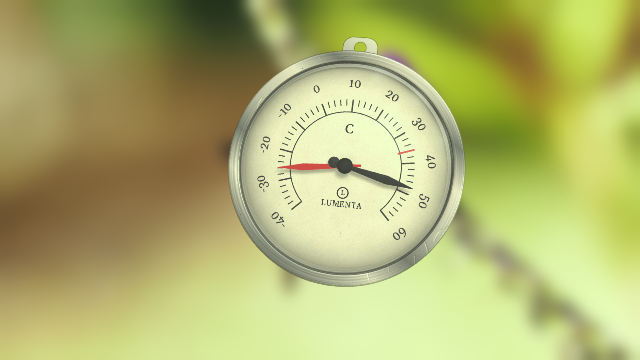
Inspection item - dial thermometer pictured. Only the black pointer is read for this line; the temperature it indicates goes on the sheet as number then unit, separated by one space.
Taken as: 48 °C
